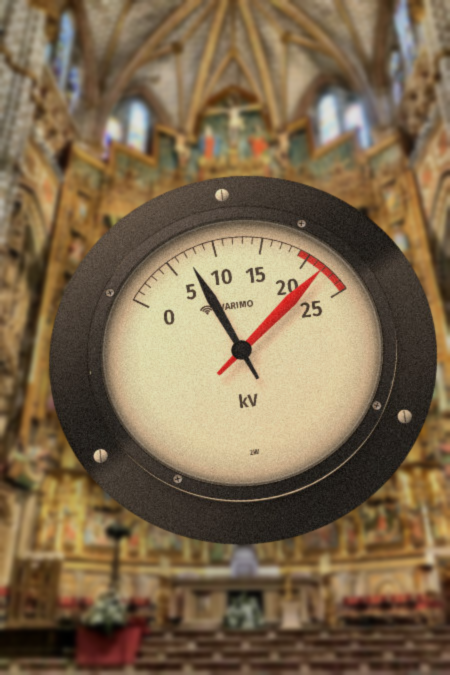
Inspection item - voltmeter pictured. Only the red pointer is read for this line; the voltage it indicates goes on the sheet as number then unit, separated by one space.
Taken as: 22 kV
